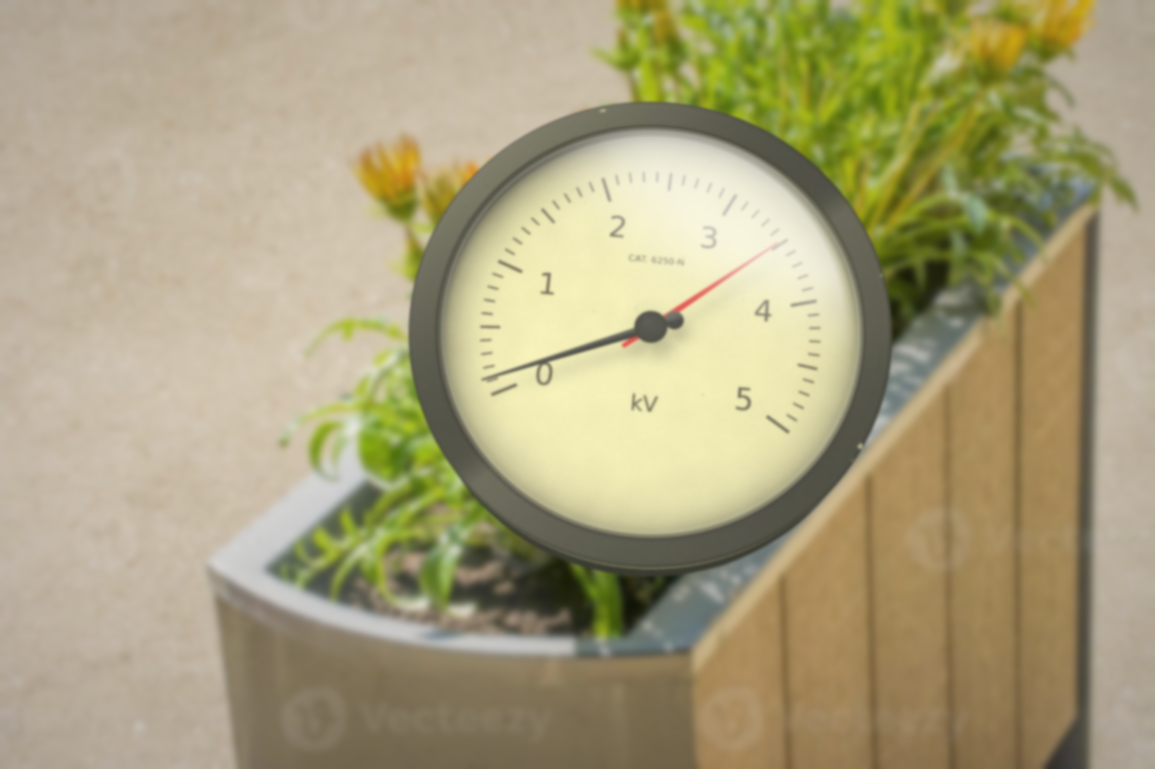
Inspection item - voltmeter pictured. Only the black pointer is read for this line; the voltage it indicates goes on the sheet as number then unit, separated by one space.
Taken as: 0.1 kV
